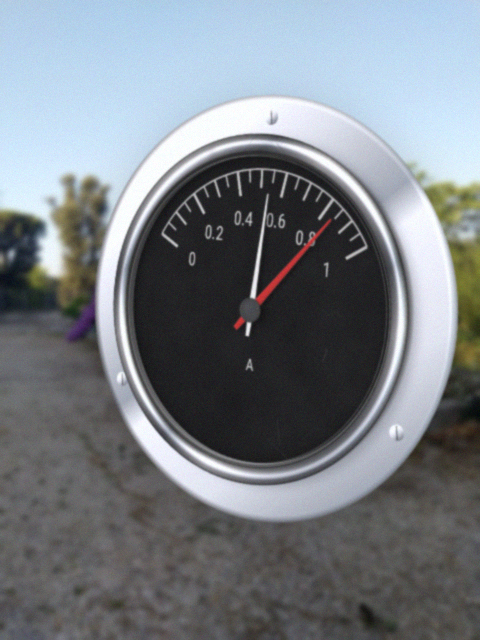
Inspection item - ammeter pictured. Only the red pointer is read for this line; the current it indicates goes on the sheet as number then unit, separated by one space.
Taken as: 0.85 A
